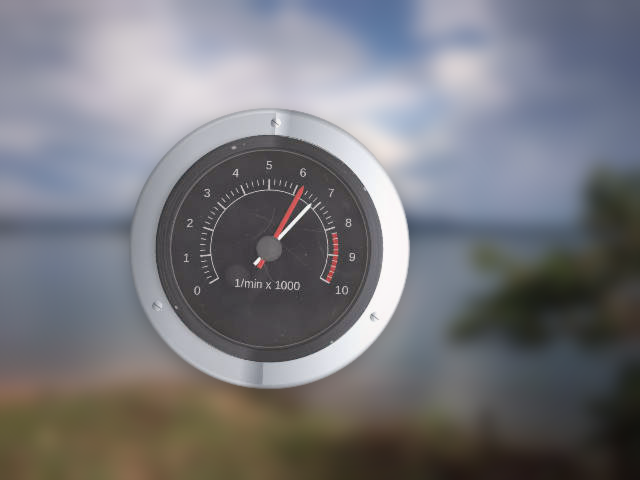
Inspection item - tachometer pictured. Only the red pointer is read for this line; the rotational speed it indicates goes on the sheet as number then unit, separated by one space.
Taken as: 6200 rpm
